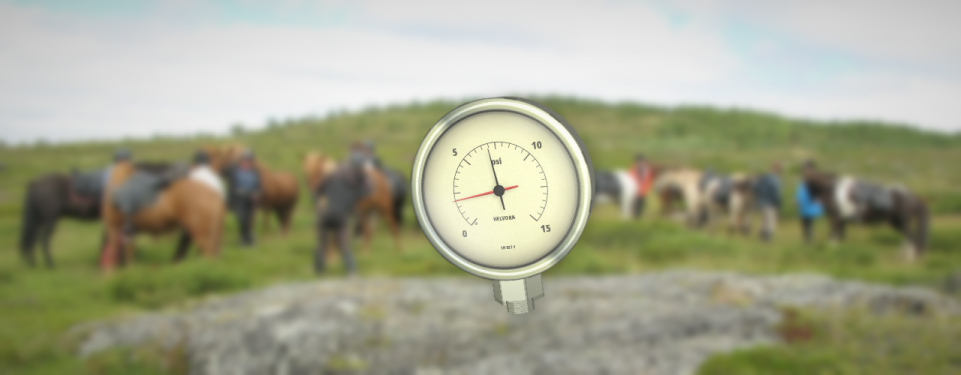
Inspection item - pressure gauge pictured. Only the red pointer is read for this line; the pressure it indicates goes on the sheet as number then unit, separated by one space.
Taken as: 2 psi
